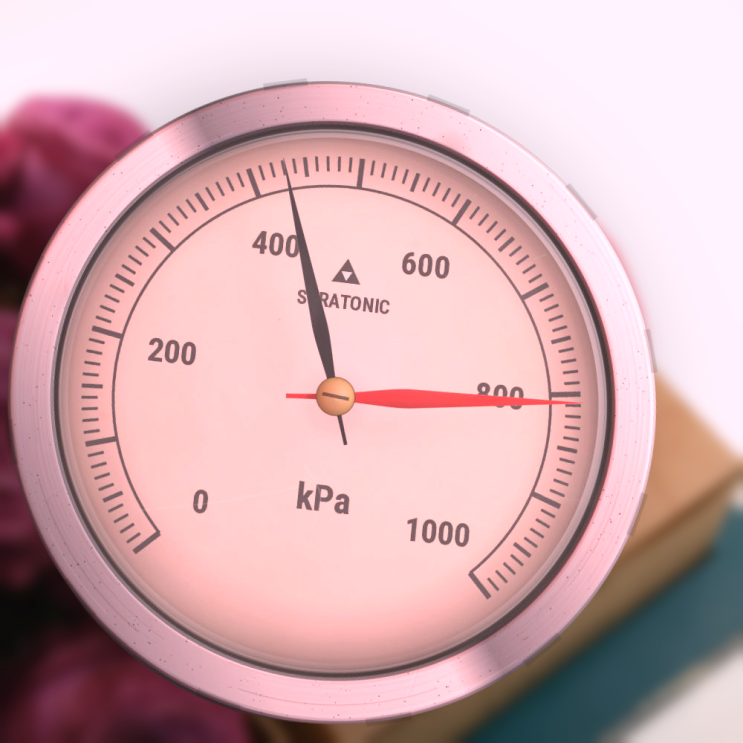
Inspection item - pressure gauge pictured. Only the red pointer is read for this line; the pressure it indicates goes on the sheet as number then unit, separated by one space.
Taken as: 810 kPa
